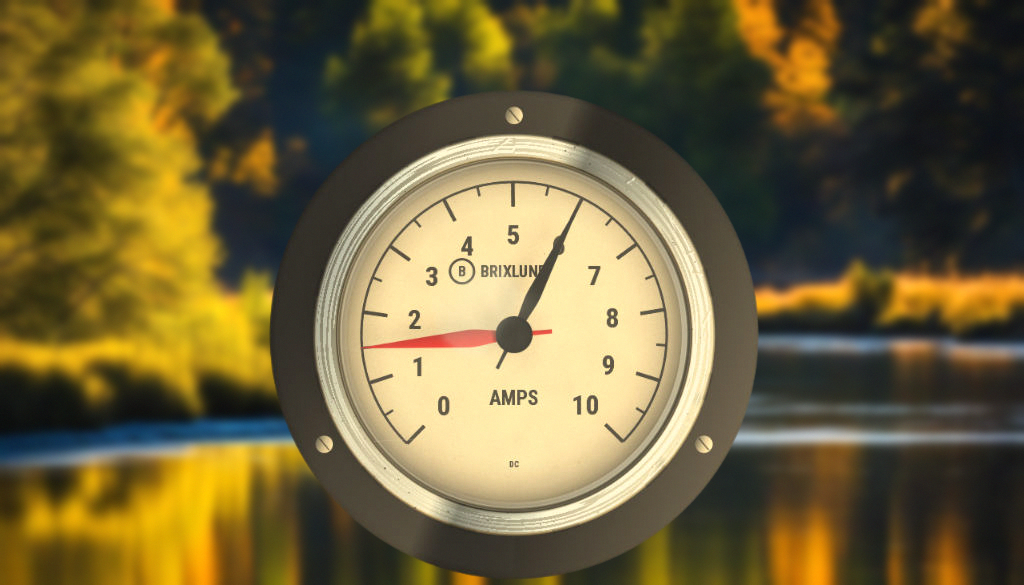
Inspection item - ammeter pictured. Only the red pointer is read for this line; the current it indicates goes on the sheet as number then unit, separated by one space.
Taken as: 1.5 A
